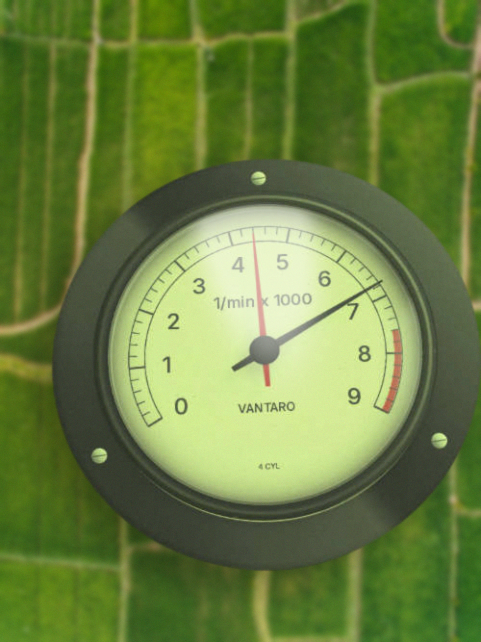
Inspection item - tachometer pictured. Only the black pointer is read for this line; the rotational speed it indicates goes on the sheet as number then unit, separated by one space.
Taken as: 6800 rpm
